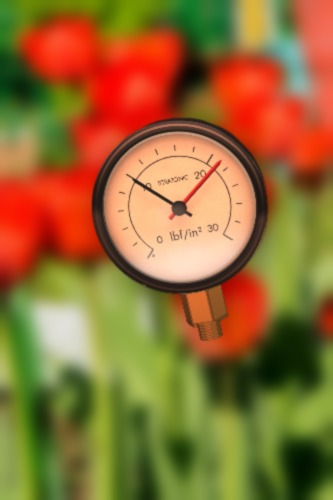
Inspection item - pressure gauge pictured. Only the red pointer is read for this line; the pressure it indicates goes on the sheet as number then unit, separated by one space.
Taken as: 21 psi
